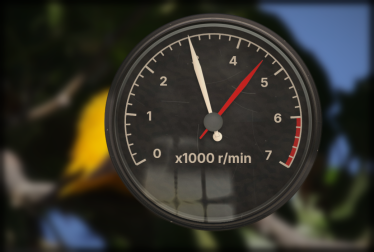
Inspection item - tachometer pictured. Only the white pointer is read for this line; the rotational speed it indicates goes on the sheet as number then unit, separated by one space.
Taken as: 3000 rpm
